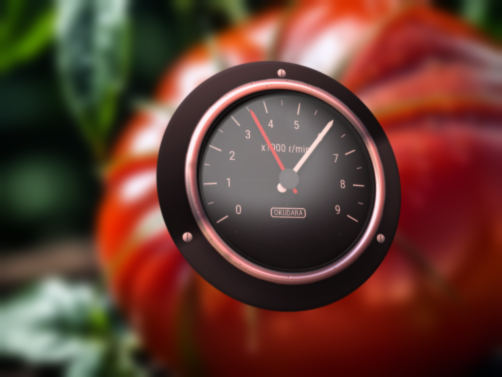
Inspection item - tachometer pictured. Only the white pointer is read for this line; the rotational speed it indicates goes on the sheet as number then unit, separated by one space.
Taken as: 6000 rpm
